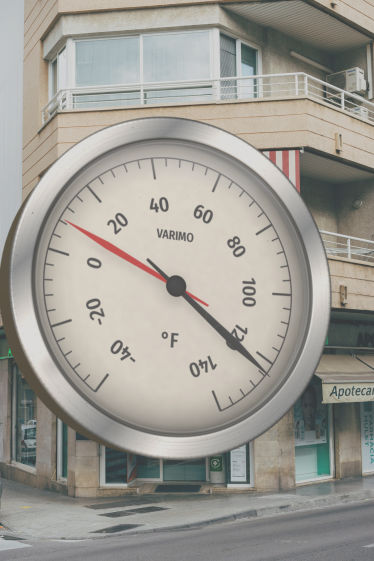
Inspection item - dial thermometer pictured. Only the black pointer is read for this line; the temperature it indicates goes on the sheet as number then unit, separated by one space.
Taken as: 124 °F
